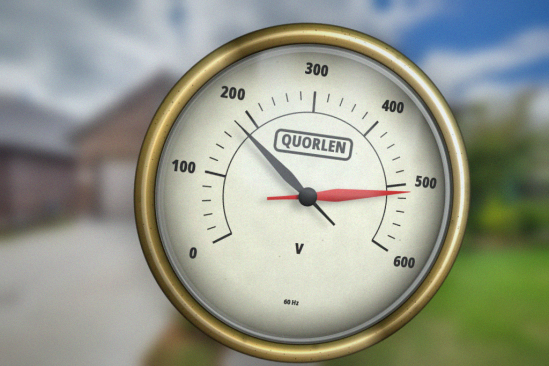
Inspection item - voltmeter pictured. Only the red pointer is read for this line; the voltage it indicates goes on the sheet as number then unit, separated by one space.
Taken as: 510 V
